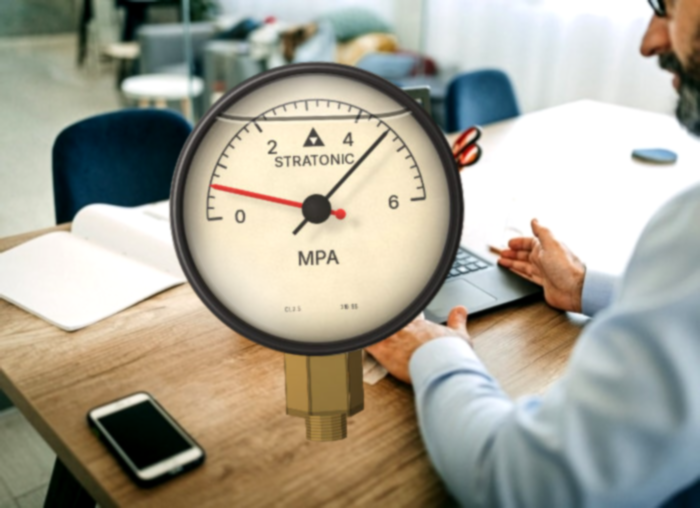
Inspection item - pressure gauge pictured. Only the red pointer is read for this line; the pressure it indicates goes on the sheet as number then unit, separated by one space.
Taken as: 0.6 MPa
